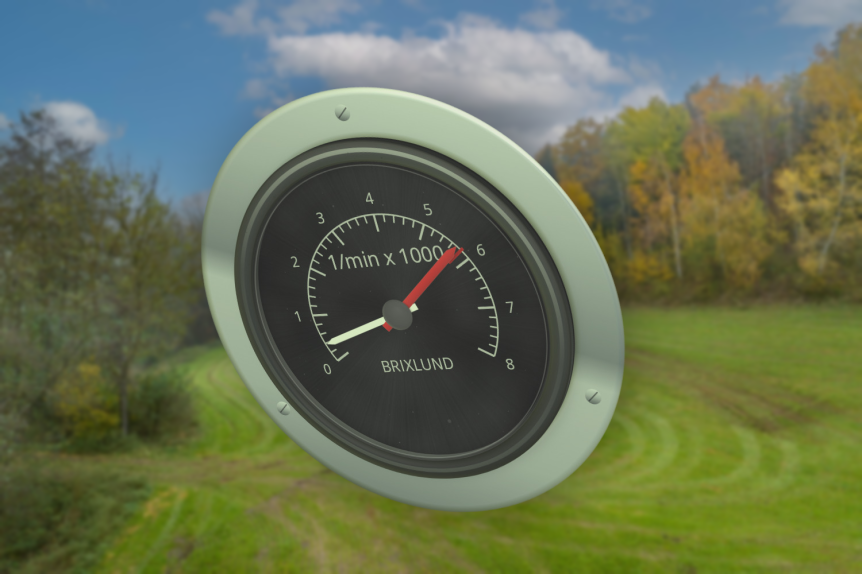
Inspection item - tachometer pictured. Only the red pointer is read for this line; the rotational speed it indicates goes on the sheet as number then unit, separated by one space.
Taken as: 5700 rpm
